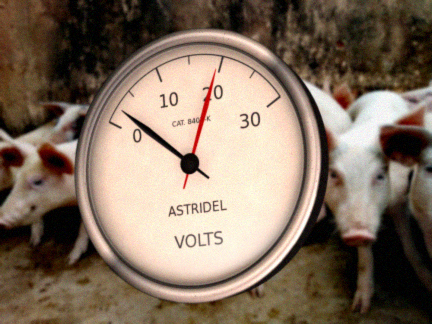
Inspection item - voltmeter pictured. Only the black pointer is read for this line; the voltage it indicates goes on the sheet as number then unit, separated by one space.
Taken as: 2.5 V
